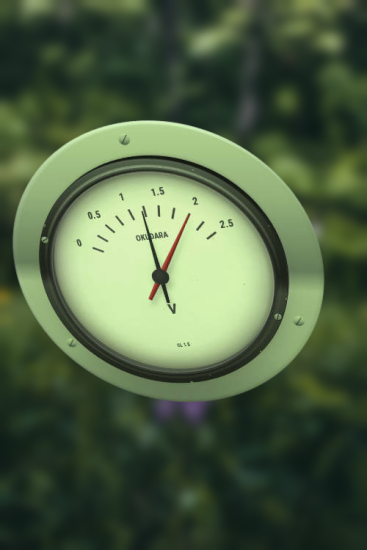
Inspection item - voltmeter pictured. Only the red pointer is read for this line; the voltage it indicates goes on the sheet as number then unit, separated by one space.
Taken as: 2 V
